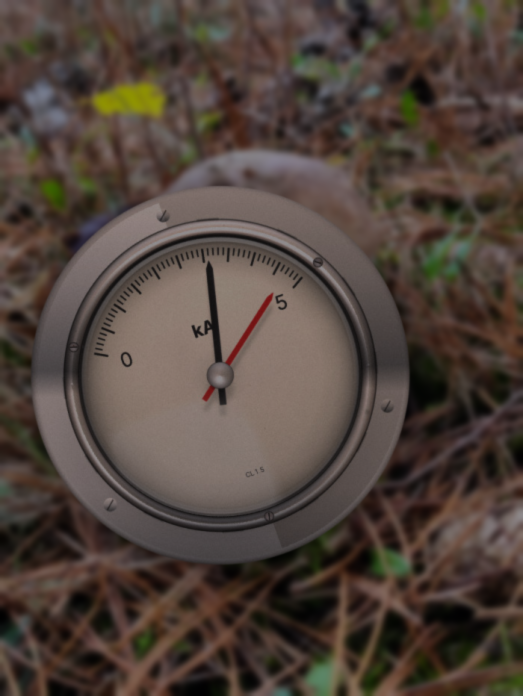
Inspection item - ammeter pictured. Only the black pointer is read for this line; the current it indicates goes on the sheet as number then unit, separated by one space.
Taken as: 3.1 kA
